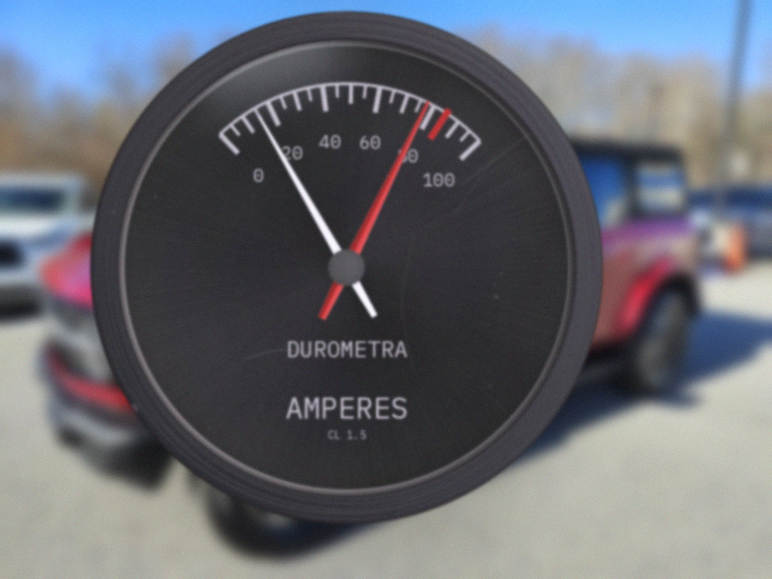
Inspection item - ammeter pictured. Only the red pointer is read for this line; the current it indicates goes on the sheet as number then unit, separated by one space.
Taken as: 77.5 A
